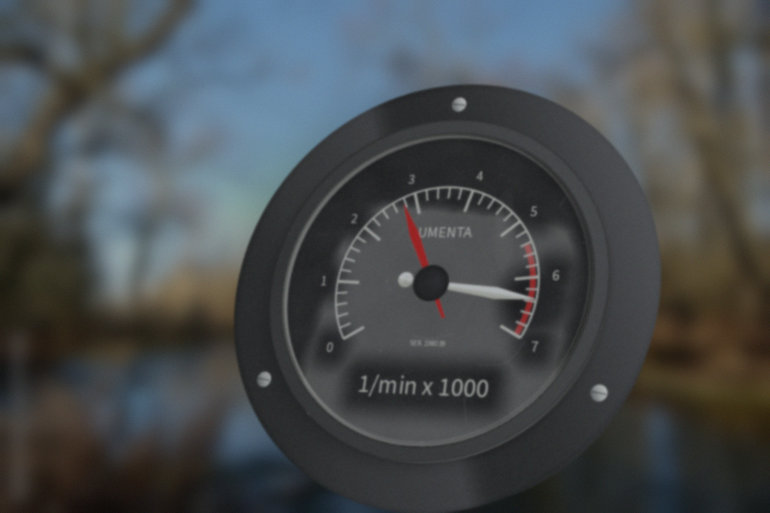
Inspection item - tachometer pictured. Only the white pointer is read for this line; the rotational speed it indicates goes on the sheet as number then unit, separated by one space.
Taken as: 6400 rpm
